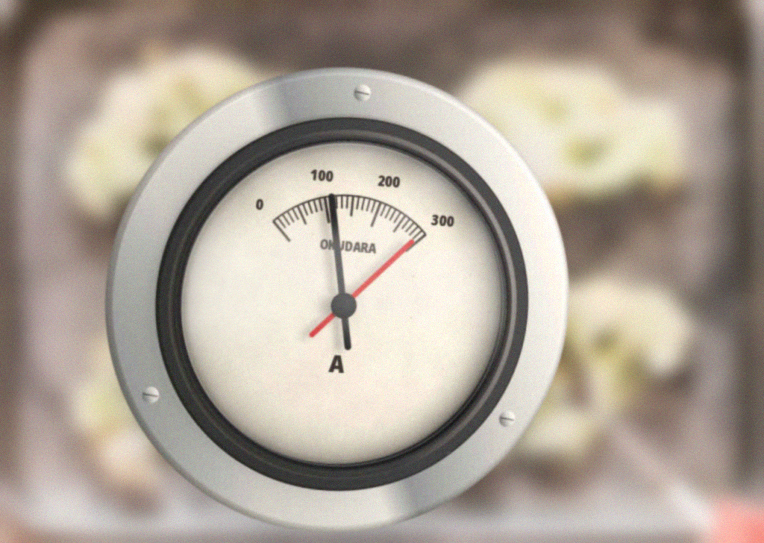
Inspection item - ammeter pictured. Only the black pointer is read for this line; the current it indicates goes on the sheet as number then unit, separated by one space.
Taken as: 110 A
